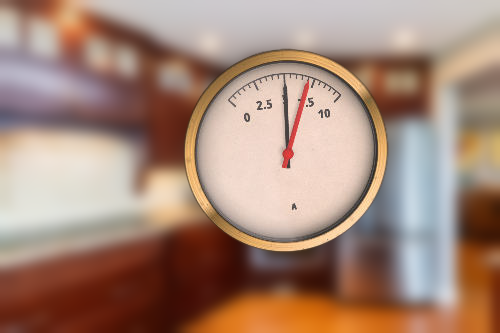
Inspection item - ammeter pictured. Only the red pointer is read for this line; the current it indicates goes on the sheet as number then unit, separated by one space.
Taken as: 7 A
